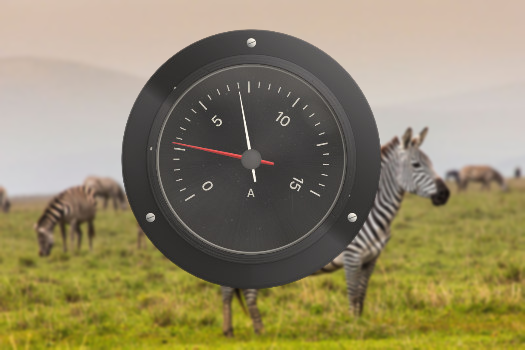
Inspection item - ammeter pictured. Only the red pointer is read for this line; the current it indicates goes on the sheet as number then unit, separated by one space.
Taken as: 2.75 A
